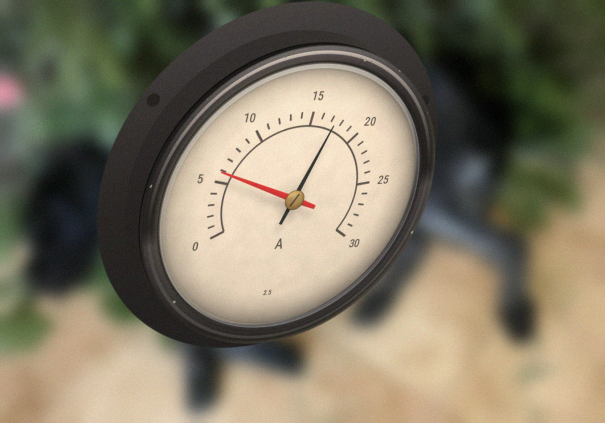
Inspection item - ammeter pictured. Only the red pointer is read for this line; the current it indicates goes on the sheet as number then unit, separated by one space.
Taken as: 6 A
